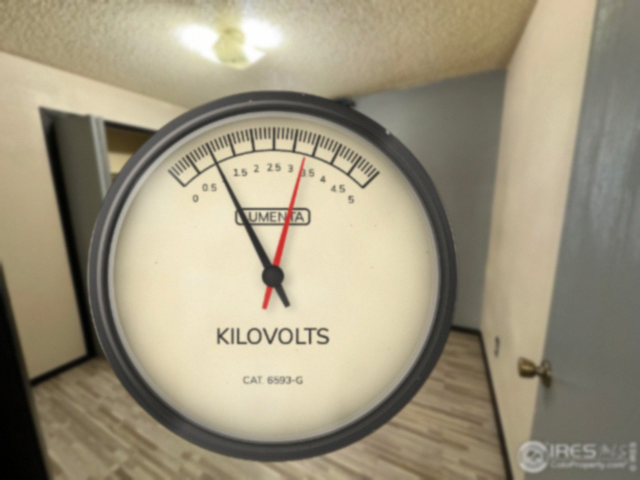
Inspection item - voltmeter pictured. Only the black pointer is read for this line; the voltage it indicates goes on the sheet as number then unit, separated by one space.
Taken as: 1 kV
